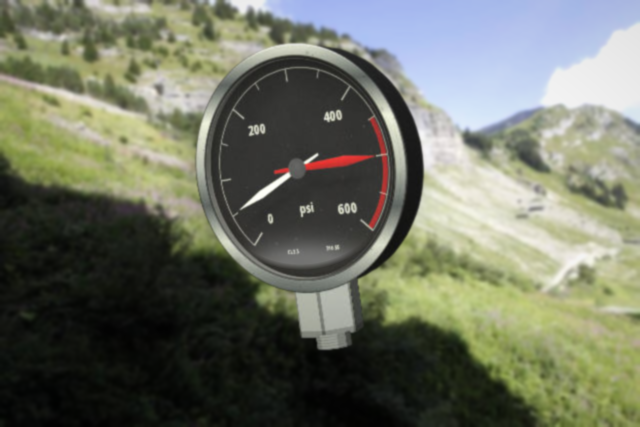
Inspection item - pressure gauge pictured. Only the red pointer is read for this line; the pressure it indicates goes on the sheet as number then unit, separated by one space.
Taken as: 500 psi
